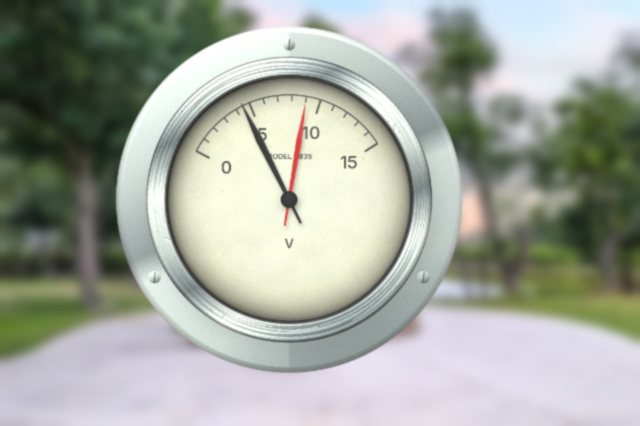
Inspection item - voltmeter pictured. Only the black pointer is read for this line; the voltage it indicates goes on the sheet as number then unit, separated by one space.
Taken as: 4.5 V
